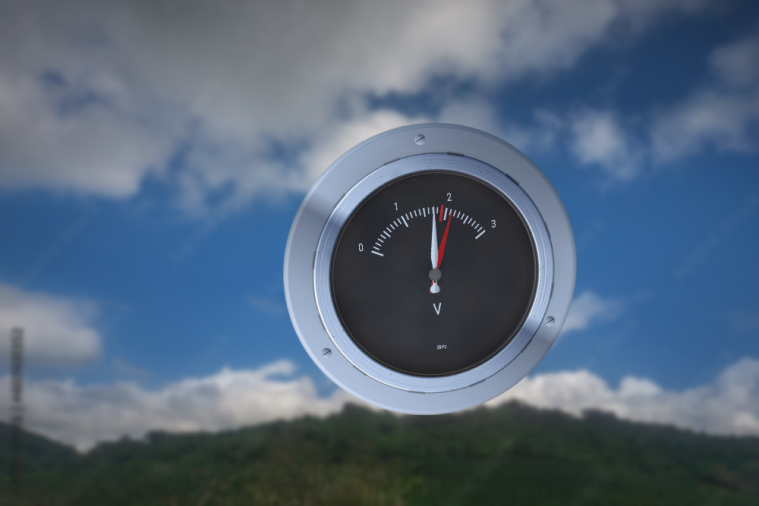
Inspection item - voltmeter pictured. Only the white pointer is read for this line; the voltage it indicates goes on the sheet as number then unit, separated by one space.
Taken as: 1.7 V
